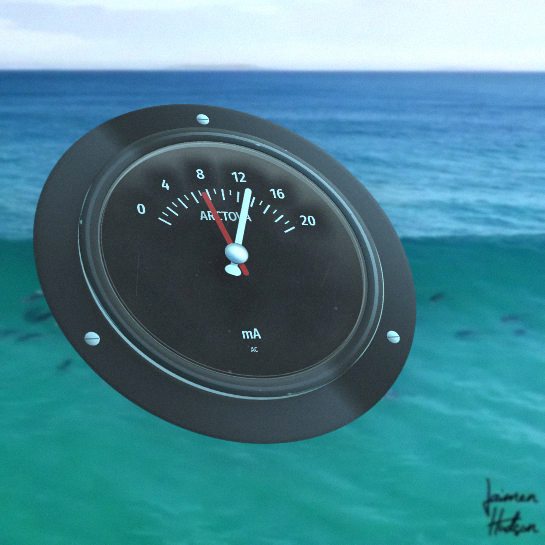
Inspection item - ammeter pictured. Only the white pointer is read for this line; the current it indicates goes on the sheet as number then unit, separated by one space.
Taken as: 13 mA
